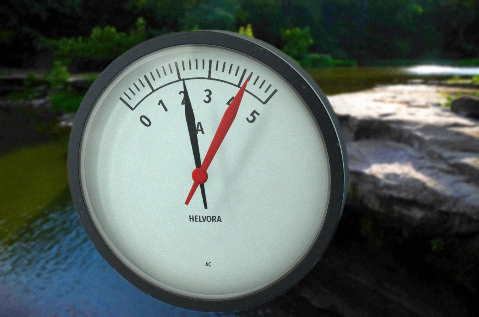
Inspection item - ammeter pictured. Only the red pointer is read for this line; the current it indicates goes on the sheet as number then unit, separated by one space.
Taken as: 4.2 A
